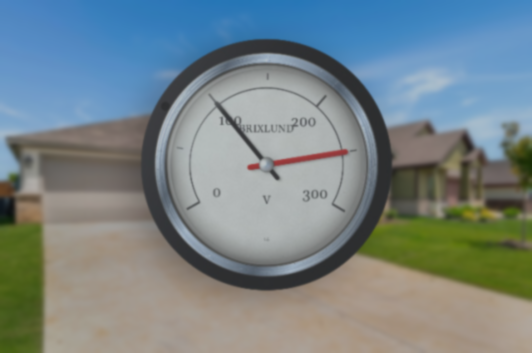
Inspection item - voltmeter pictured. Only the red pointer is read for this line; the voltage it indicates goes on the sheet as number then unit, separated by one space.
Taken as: 250 V
